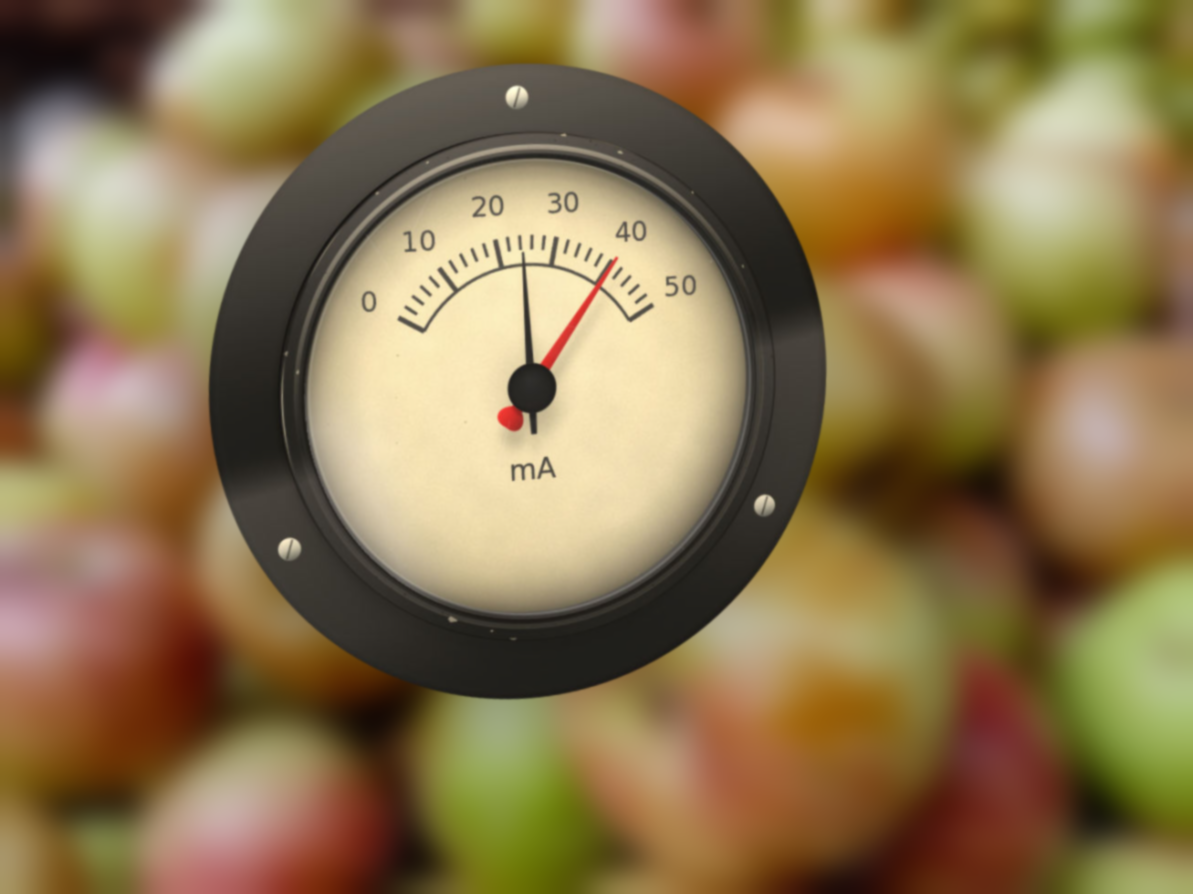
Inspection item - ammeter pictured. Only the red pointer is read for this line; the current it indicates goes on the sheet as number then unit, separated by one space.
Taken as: 40 mA
